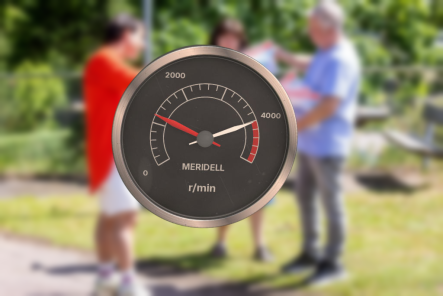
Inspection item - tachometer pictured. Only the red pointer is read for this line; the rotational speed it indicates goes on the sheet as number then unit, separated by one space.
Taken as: 1200 rpm
